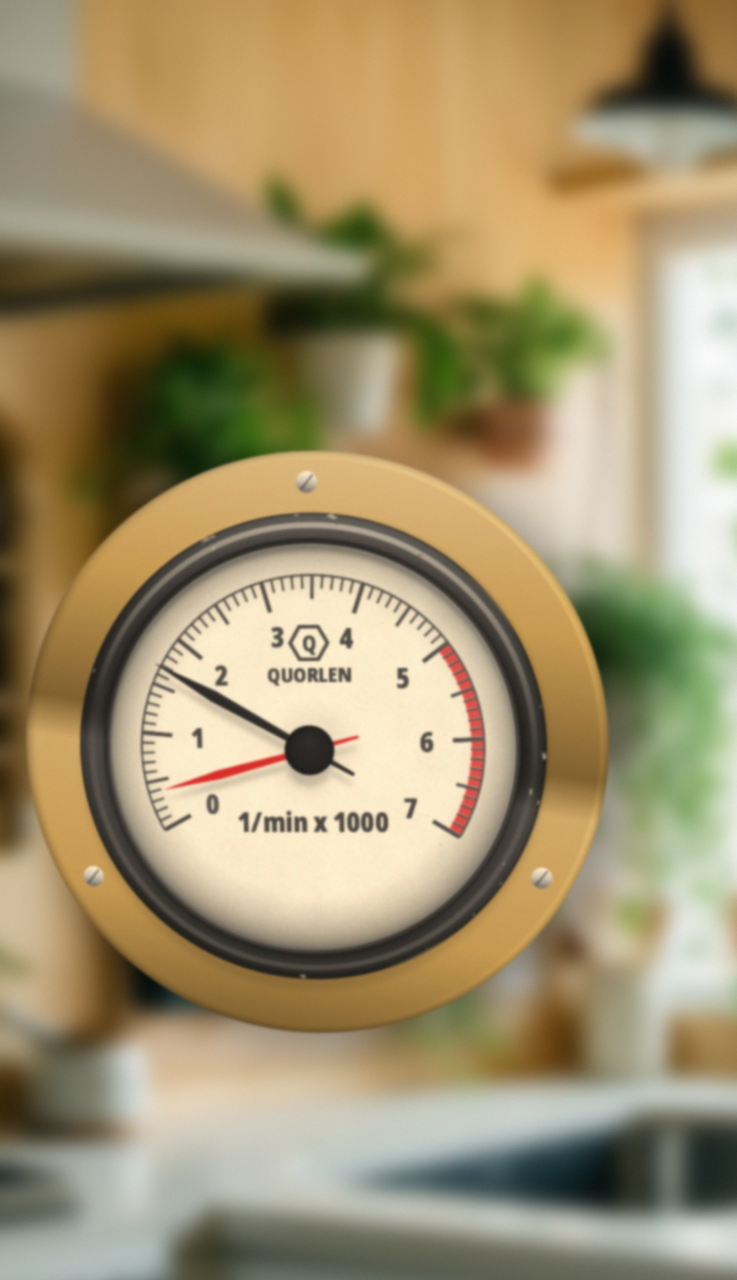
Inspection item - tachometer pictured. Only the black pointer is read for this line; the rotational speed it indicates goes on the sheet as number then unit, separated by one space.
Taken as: 1700 rpm
